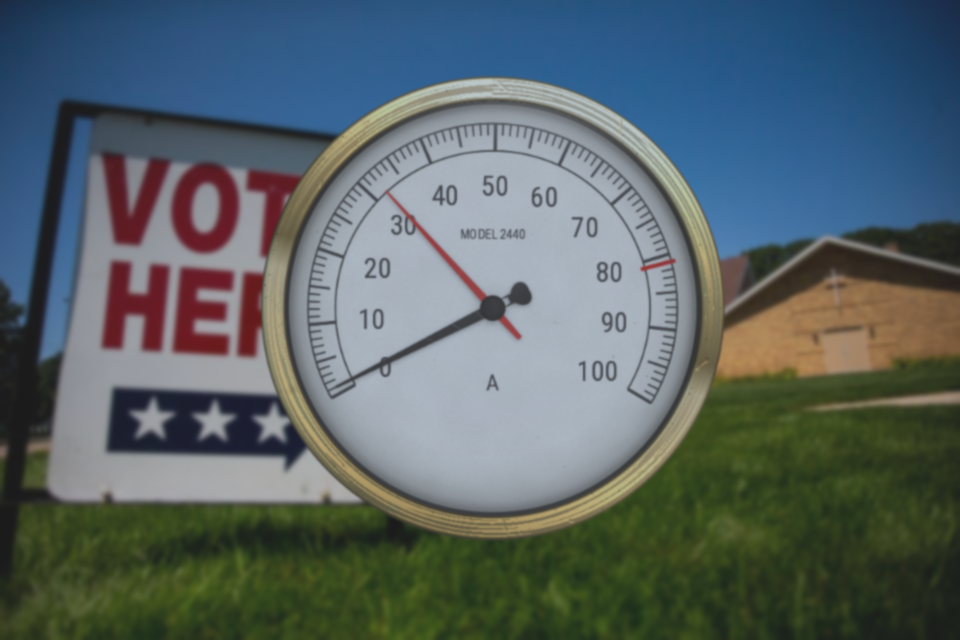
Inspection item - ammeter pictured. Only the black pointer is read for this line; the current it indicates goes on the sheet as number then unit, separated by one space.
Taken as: 1 A
